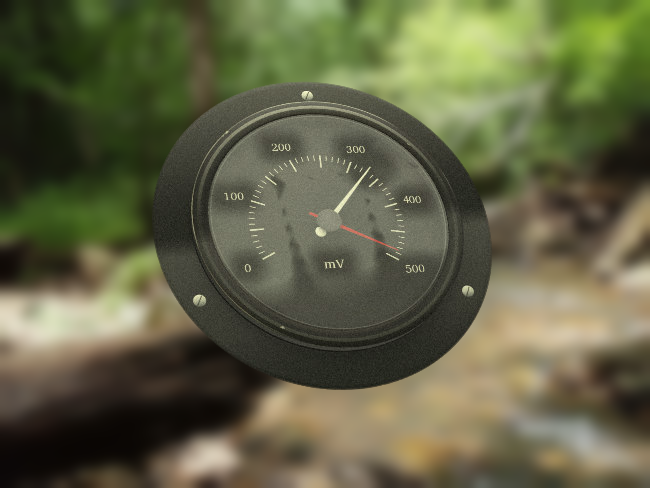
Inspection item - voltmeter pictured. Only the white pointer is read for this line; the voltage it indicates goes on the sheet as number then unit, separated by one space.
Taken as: 330 mV
